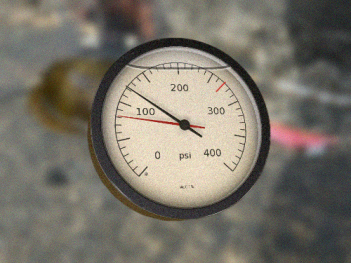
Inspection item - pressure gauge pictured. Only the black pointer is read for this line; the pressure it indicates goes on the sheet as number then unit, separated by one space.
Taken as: 120 psi
